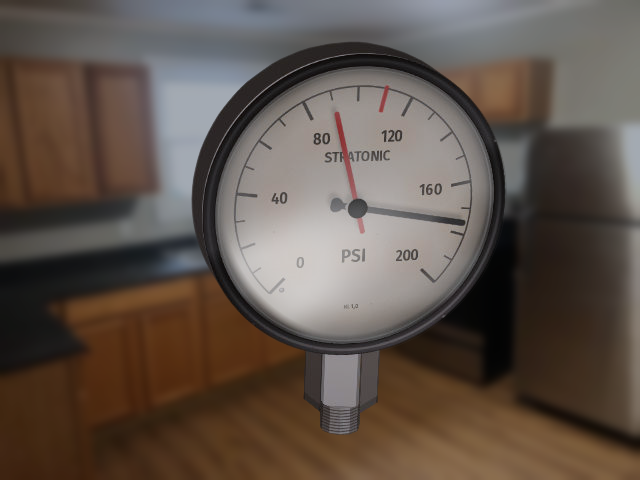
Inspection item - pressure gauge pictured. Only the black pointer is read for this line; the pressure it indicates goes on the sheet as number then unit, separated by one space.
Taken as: 175 psi
